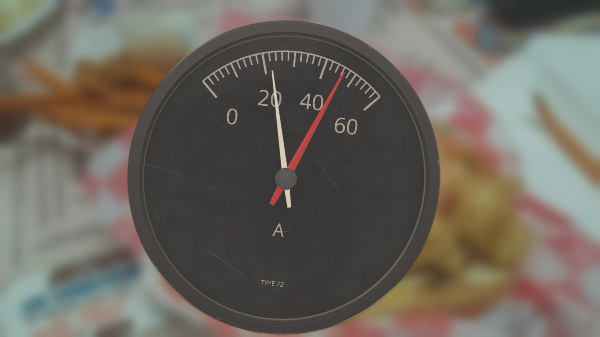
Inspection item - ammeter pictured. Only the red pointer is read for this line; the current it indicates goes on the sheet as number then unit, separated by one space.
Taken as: 46 A
